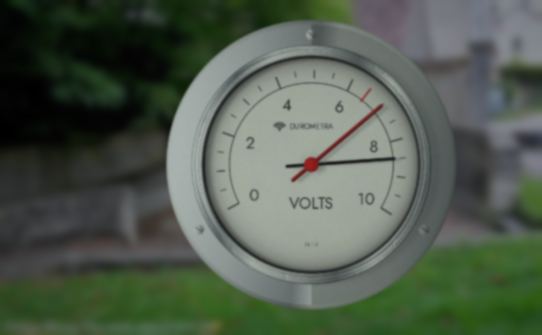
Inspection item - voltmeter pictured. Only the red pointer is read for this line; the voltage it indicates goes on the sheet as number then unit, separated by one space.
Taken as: 7 V
